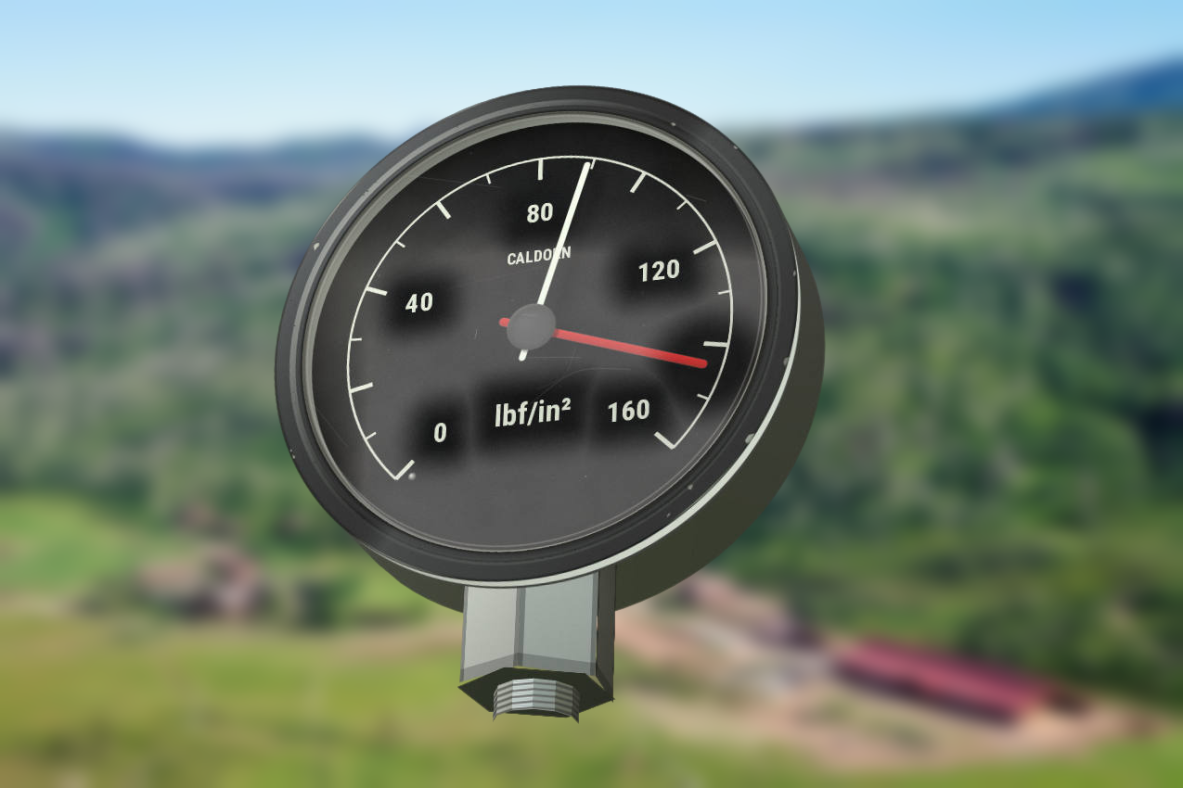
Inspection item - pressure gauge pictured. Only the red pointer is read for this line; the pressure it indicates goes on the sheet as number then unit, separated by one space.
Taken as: 145 psi
